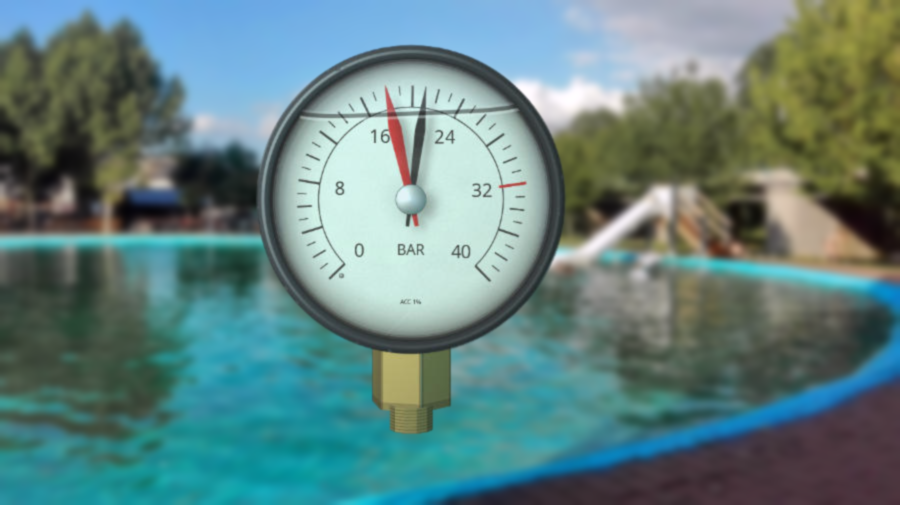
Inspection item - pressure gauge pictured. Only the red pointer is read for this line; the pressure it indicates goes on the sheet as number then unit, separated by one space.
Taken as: 18 bar
